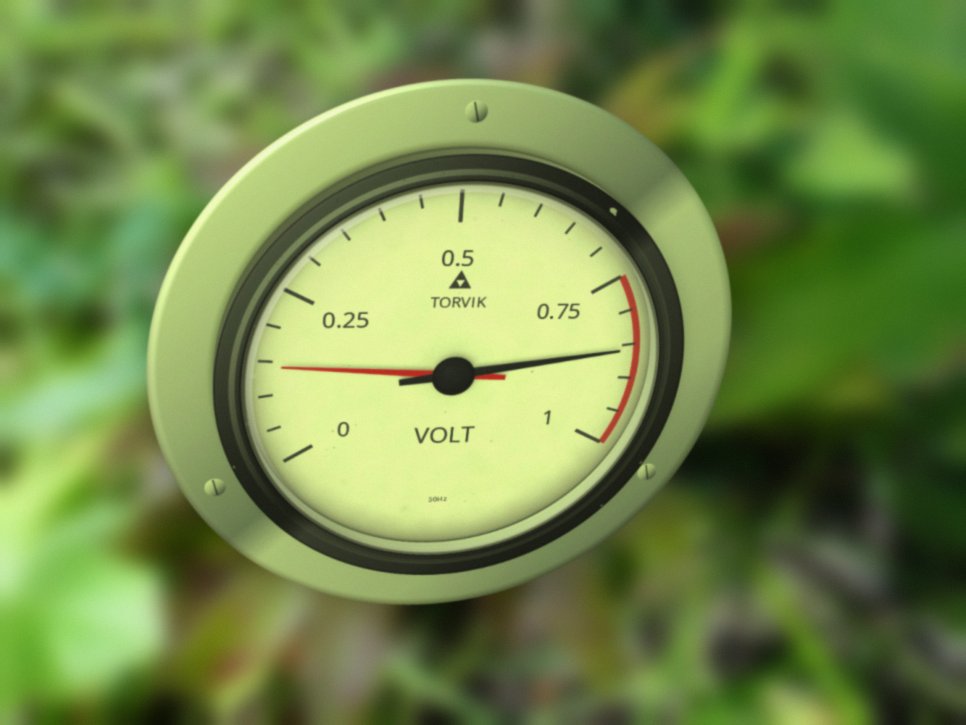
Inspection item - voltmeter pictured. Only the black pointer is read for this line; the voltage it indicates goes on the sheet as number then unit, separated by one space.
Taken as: 0.85 V
